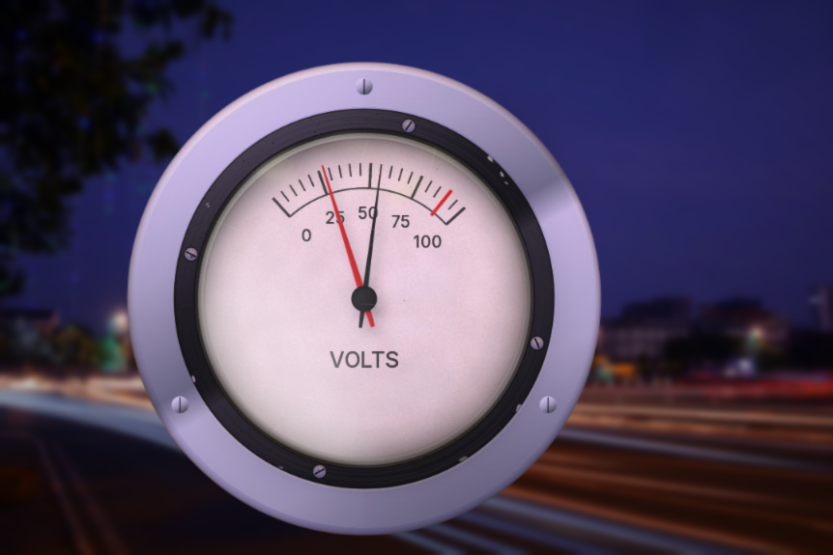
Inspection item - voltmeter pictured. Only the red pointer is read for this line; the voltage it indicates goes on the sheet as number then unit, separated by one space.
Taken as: 27.5 V
